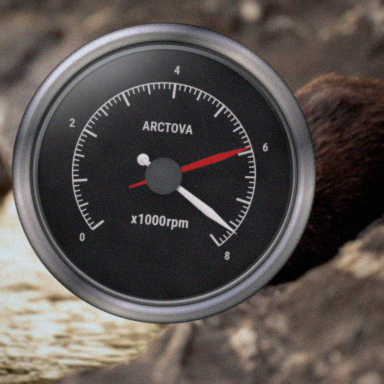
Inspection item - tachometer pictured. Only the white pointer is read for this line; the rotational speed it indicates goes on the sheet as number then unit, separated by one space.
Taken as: 7600 rpm
